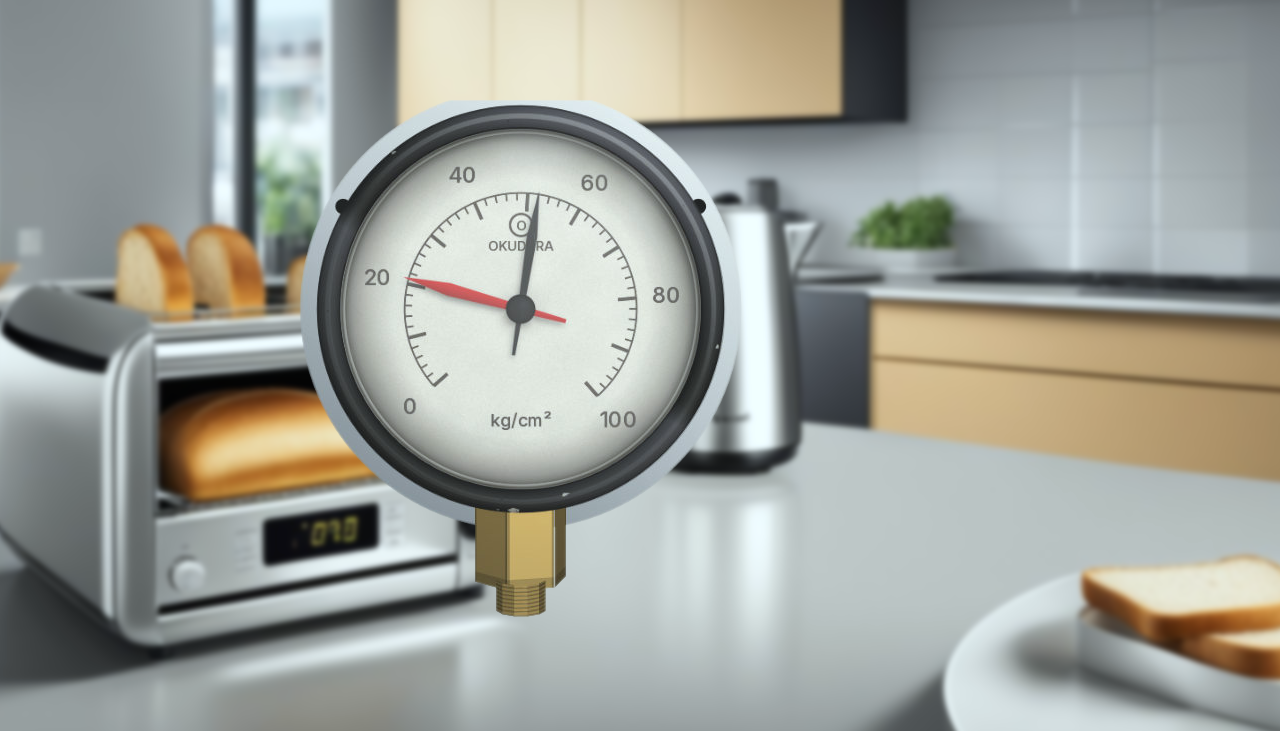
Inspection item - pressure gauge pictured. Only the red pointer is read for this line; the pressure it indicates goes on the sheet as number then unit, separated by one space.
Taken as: 21 kg/cm²
